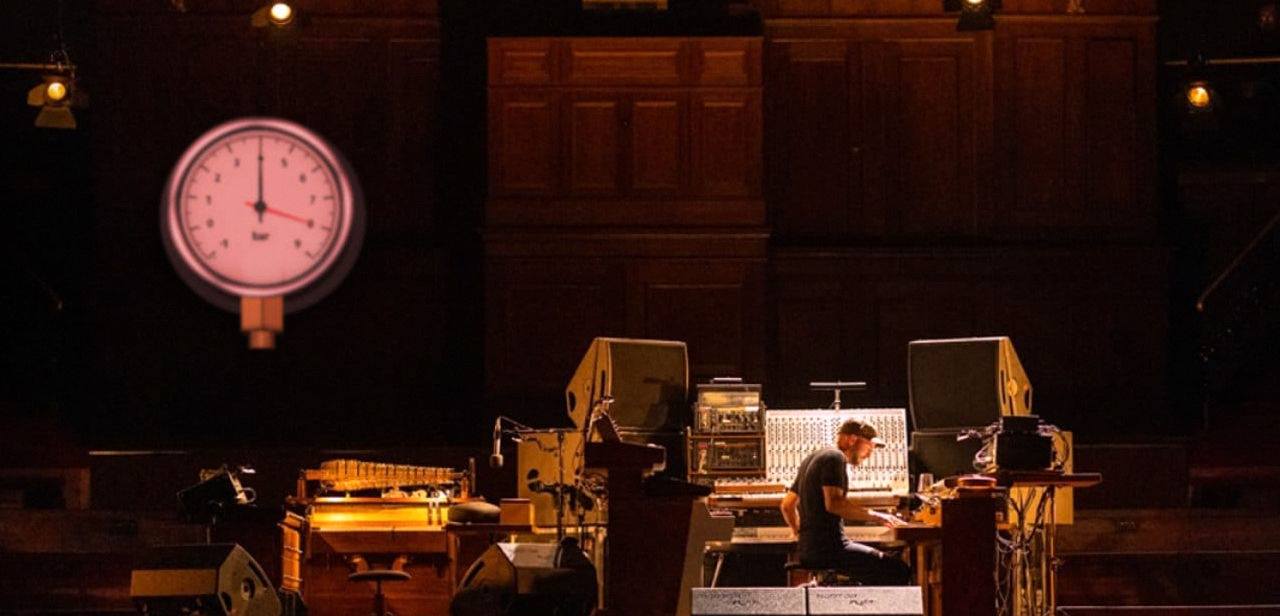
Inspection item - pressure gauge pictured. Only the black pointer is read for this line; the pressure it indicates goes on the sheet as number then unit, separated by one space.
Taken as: 4 bar
